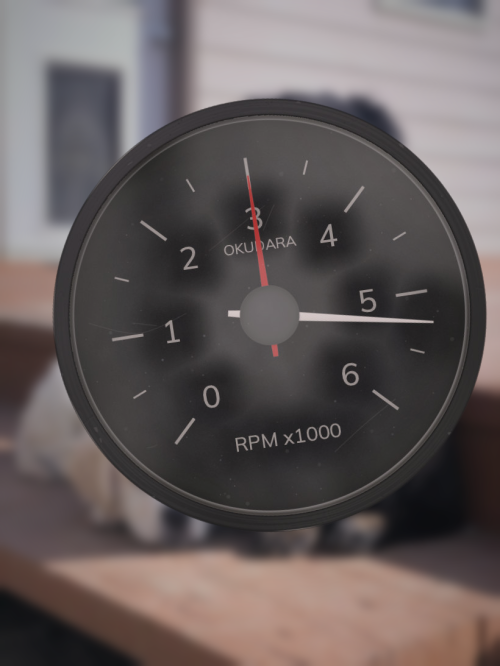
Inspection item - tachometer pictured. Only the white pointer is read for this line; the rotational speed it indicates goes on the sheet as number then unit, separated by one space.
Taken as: 5250 rpm
